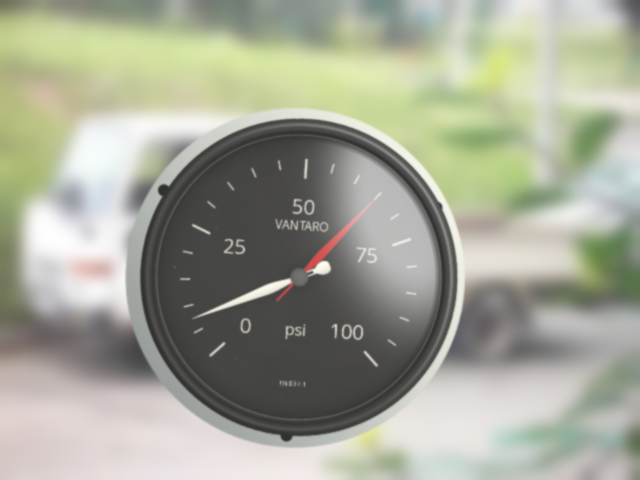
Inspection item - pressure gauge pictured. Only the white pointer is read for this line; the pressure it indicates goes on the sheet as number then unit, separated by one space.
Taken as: 7.5 psi
